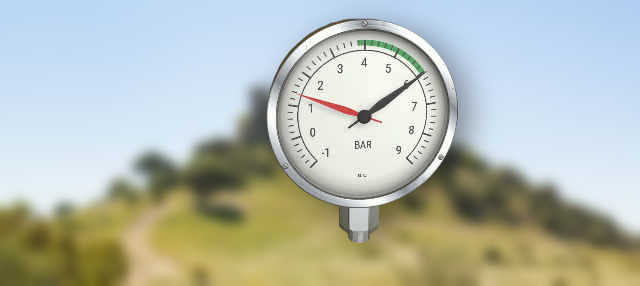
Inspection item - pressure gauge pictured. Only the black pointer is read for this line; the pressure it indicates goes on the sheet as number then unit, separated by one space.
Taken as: 6 bar
